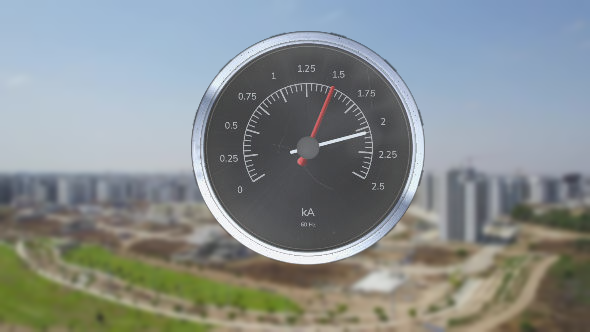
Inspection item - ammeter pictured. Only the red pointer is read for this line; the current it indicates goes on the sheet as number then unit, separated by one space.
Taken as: 1.5 kA
